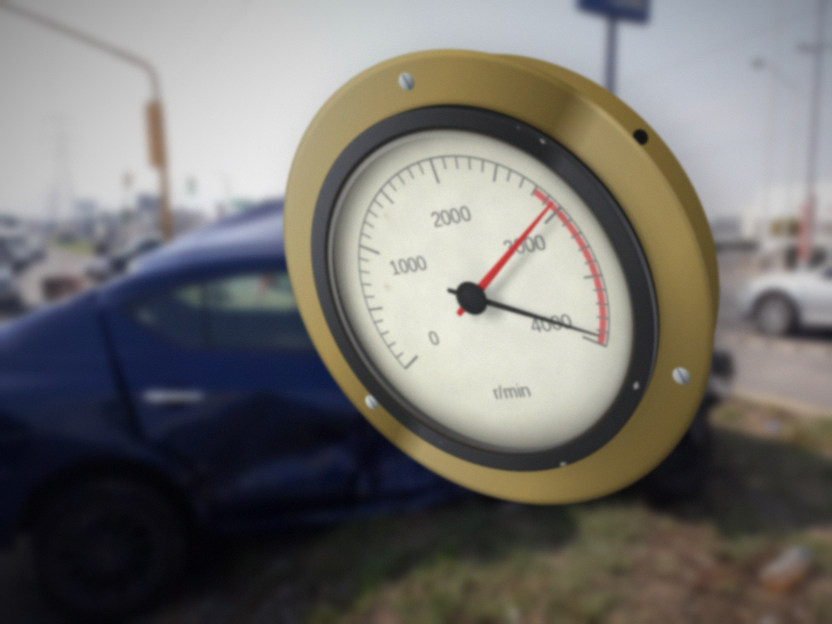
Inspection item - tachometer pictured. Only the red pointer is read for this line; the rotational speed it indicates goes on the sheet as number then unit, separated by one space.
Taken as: 2950 rpm
